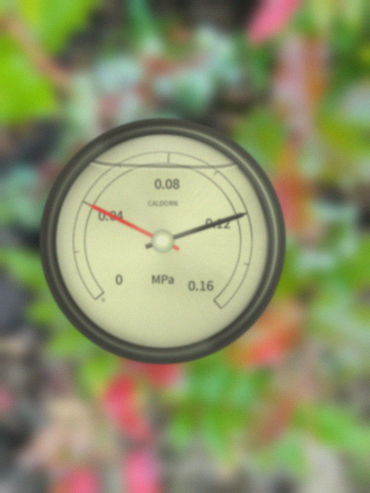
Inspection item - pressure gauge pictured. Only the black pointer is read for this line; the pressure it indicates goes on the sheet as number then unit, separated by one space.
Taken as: 0.12 MPa
